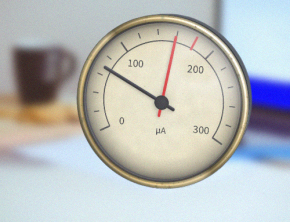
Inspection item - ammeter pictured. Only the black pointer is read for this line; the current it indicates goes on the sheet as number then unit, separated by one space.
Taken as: 70 µA
